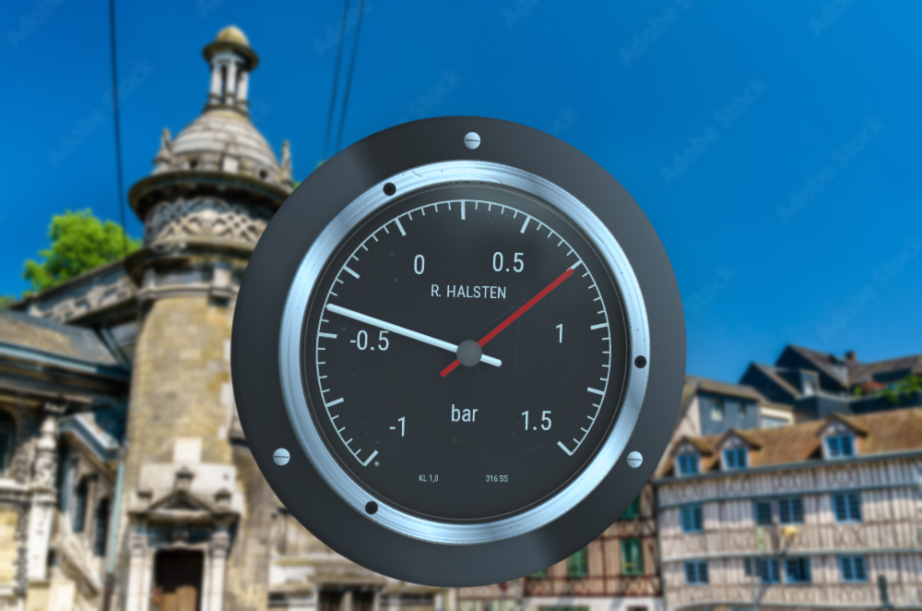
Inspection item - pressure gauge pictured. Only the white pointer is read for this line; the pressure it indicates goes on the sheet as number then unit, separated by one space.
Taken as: -0.4 bar
